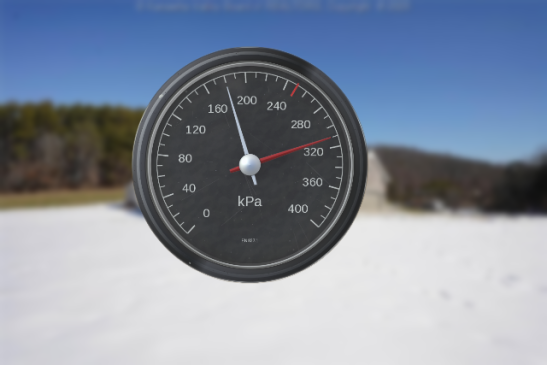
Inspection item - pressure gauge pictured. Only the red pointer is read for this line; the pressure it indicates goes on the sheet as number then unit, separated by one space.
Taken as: 310 kPa
